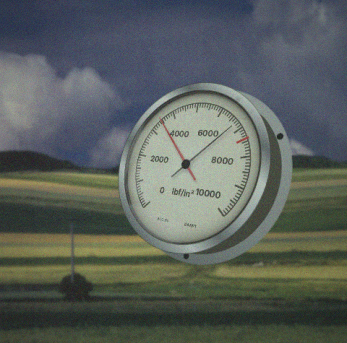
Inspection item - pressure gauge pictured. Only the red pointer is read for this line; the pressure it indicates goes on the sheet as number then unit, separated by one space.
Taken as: 3500 psi
